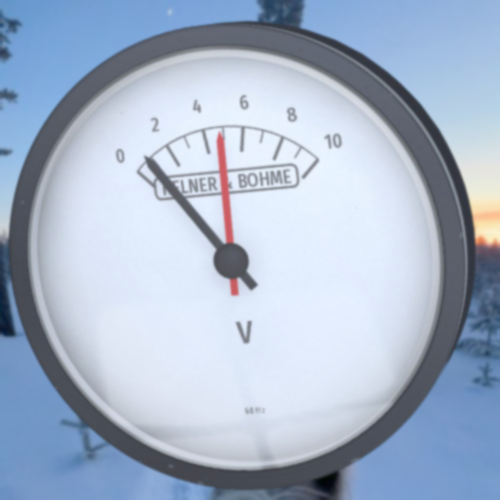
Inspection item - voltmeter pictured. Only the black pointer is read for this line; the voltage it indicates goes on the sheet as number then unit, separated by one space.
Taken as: 1 V
